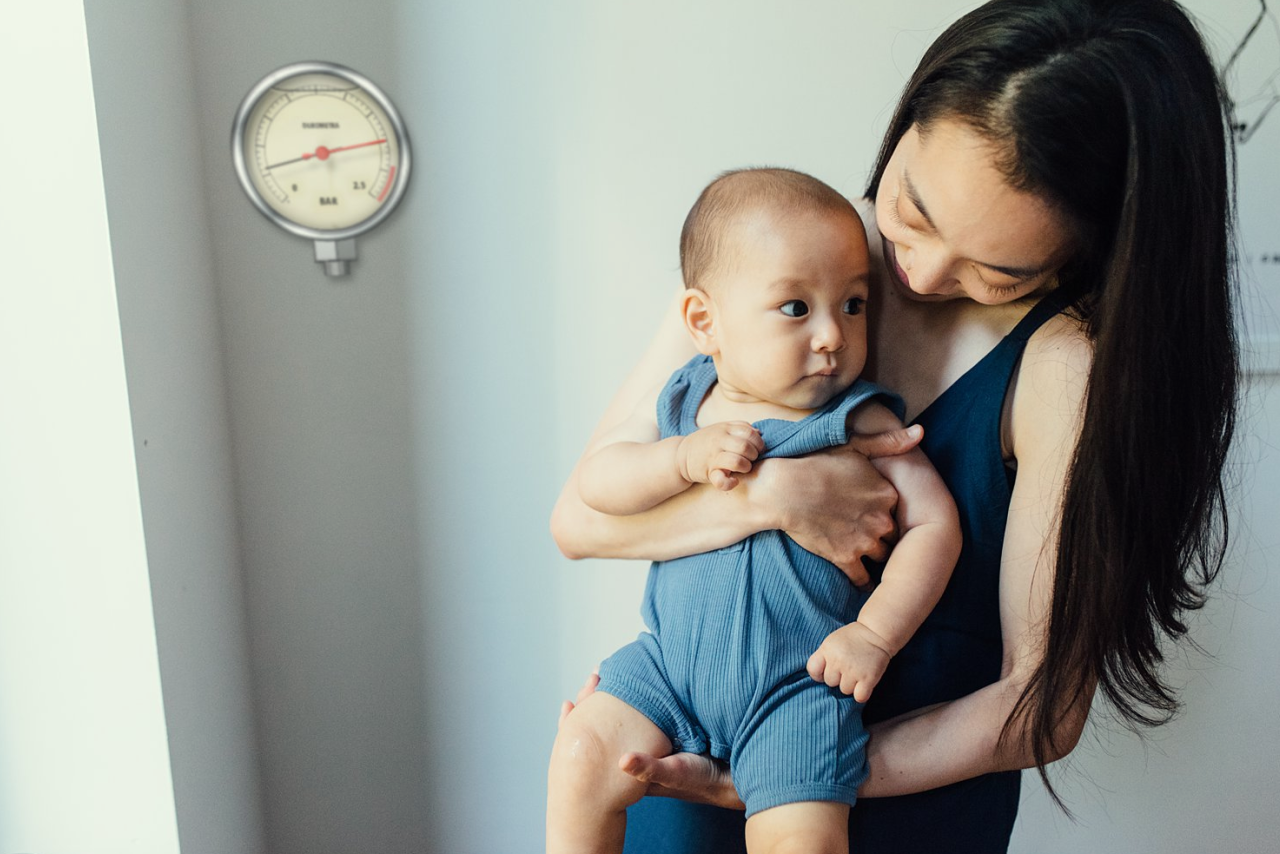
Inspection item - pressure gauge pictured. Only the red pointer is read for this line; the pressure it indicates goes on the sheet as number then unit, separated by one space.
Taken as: 2 bar
